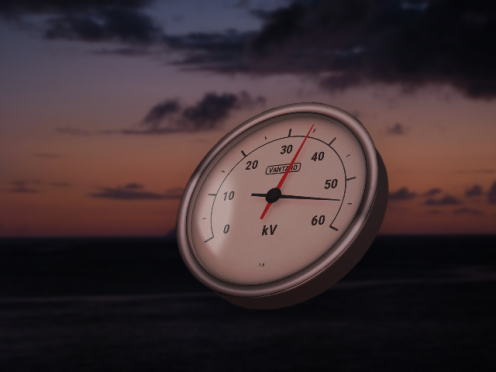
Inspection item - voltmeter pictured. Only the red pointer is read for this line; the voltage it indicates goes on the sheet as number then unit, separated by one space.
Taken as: 35 kV
